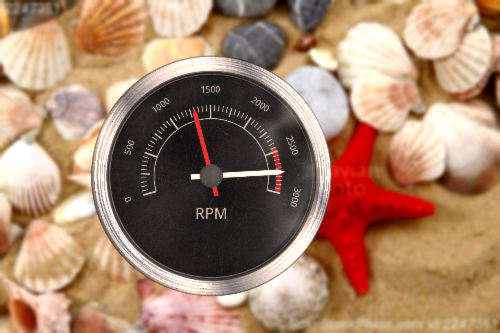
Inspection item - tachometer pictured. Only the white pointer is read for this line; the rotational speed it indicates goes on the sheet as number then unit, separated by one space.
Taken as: 2750 rpm
